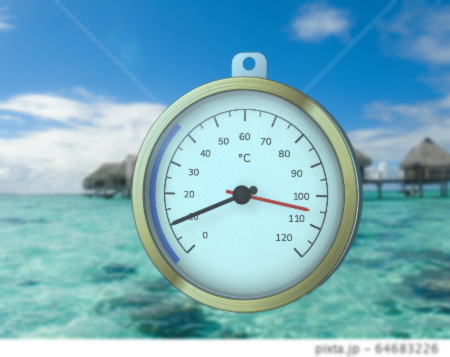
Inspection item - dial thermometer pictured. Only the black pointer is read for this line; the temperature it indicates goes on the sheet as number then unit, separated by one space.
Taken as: 10 °C
